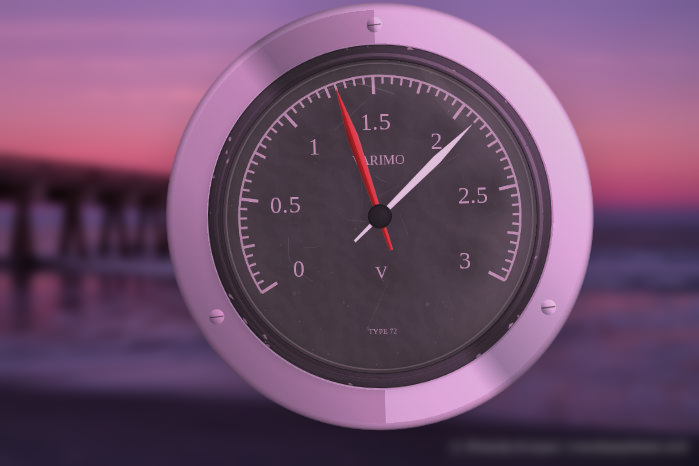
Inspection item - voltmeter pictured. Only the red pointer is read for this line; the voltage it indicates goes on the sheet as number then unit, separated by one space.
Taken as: 1.3 V
